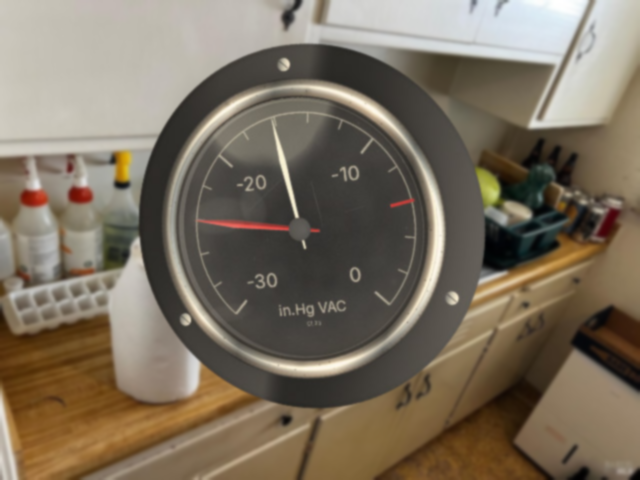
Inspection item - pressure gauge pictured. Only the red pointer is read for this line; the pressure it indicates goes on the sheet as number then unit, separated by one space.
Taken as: -24 inHg
